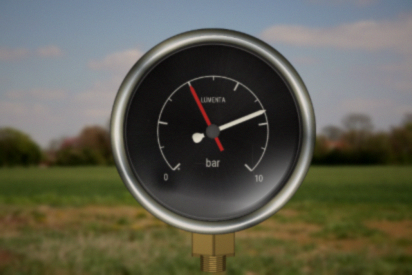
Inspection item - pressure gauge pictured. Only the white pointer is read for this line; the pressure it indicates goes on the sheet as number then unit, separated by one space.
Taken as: 7.5 bar
